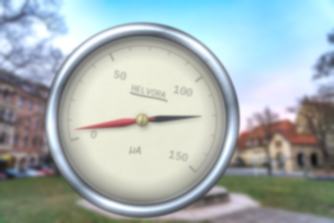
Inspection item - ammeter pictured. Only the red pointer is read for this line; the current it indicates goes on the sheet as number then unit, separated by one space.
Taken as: 5 µA
